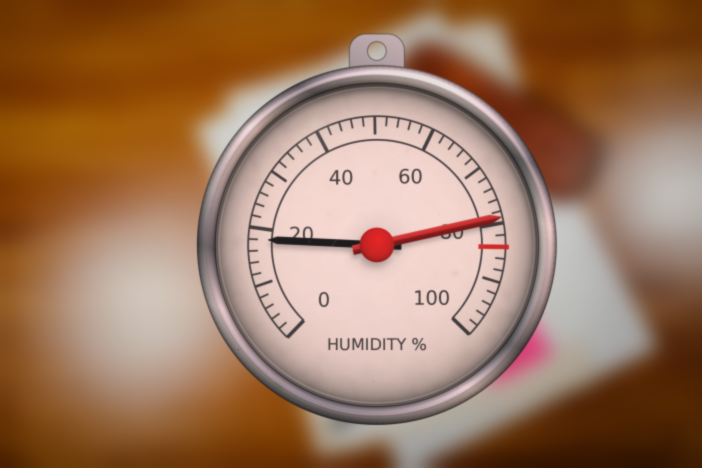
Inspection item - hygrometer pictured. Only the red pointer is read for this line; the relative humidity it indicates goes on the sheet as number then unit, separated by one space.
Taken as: 79 %
